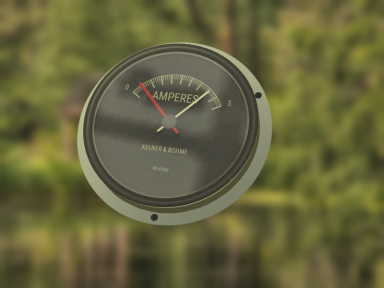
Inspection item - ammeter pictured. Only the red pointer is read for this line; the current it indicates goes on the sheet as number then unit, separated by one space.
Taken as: 0.5 A
